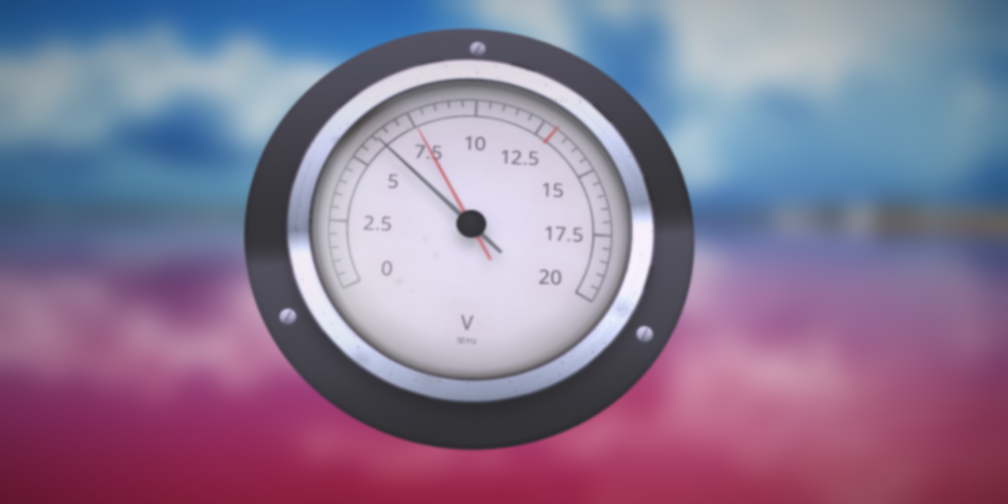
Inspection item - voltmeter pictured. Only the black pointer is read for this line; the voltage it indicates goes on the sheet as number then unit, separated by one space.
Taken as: 6 V
